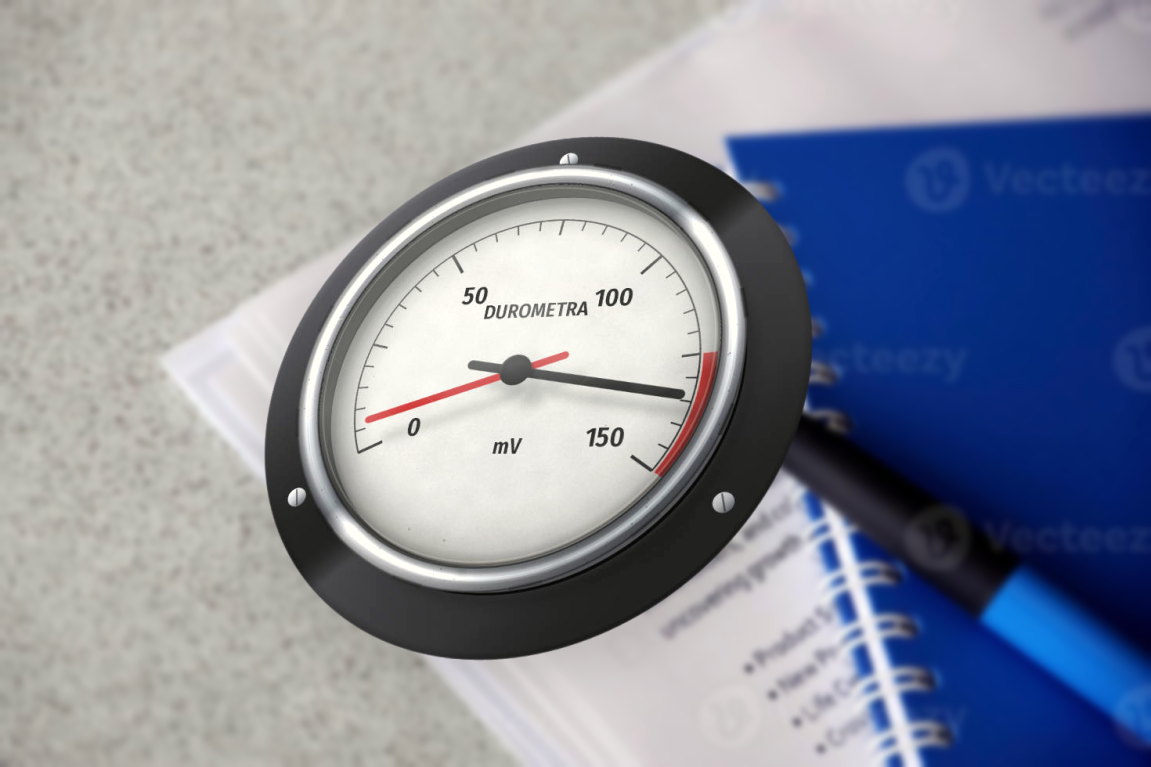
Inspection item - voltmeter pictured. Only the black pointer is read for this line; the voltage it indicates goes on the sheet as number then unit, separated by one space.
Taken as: 135 mV
